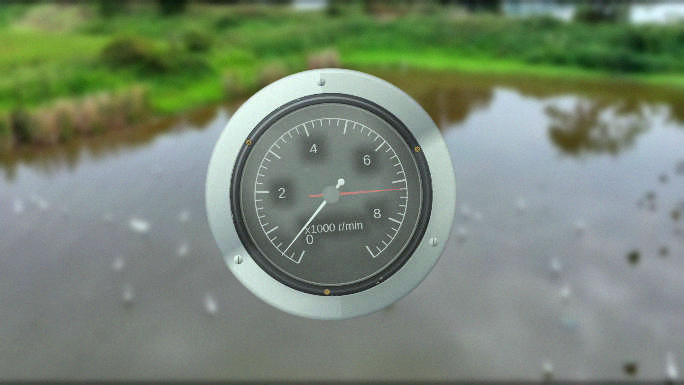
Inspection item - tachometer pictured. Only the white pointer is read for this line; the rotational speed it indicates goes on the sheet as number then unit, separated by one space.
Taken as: 400 rpm
